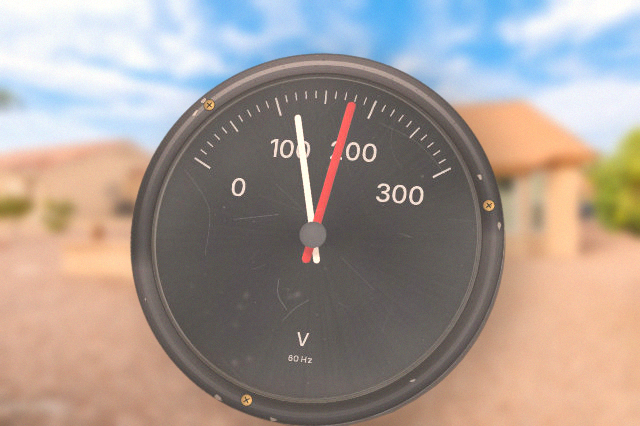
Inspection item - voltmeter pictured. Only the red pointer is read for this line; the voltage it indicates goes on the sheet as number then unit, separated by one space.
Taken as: 180 V
